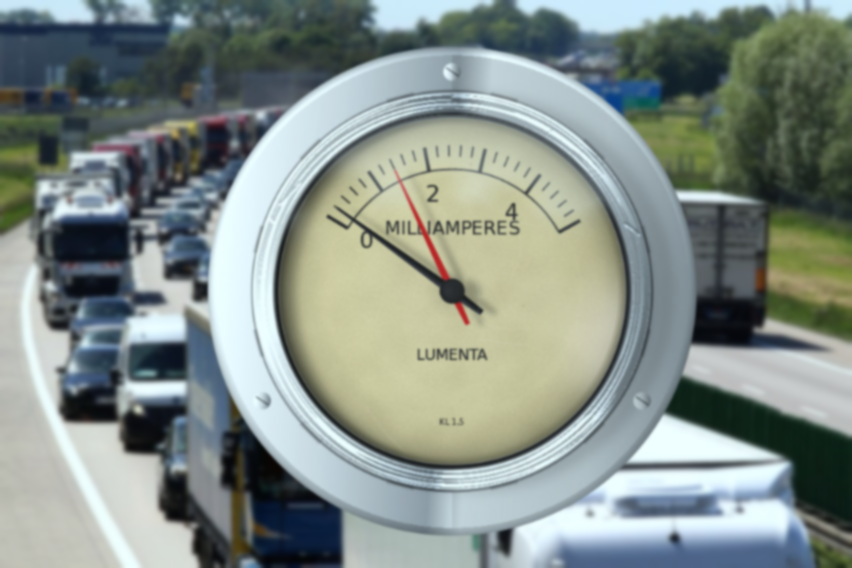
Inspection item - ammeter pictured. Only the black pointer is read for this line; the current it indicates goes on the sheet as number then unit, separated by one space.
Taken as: 0.2 mA
